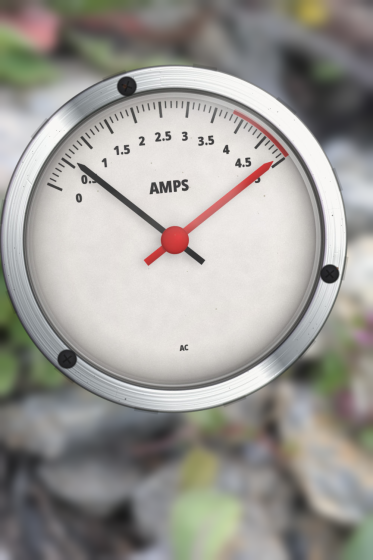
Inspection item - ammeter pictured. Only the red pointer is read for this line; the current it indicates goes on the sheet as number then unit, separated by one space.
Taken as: 4.9 A
